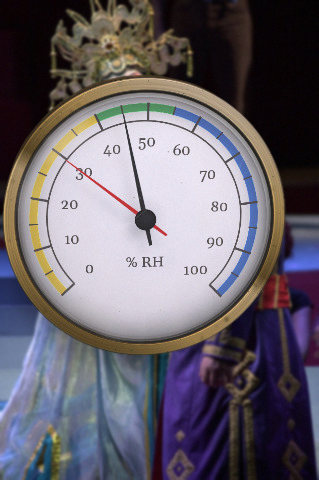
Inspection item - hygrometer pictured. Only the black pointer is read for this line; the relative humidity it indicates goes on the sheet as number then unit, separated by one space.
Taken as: 45 %
